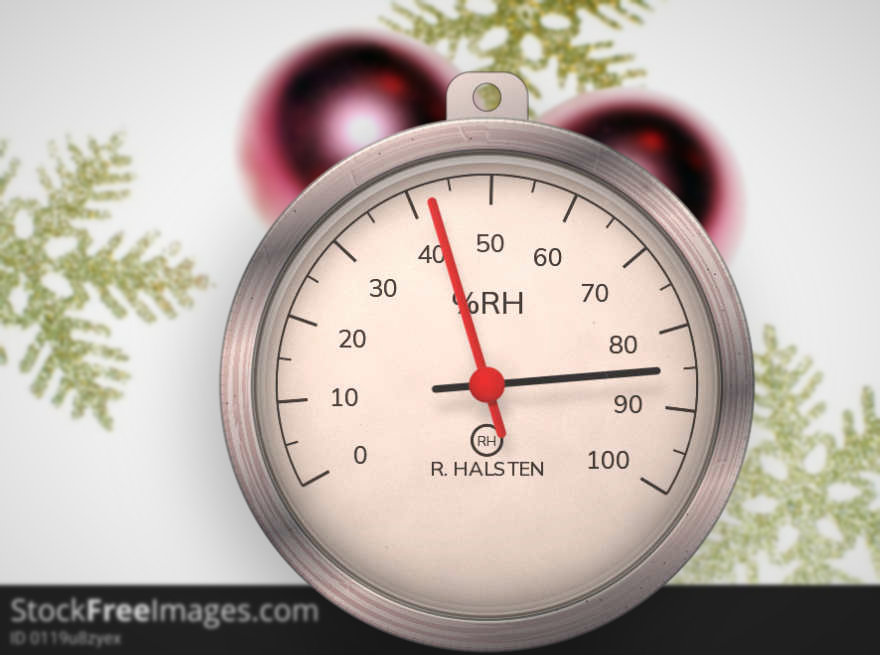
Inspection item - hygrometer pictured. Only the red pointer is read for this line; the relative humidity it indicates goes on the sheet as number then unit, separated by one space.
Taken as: 42.5 %
